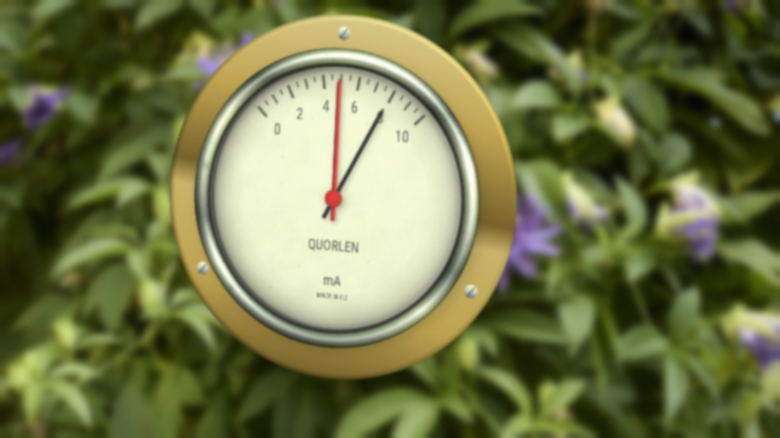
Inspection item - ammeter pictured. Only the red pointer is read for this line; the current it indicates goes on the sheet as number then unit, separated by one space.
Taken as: 5 mA
